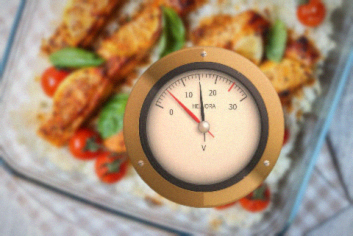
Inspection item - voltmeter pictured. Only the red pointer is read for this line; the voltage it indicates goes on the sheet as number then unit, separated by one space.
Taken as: 5 V
